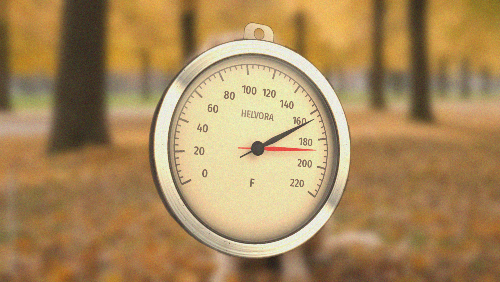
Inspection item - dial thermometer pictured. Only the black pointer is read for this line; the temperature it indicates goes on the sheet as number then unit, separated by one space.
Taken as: 164 °F
